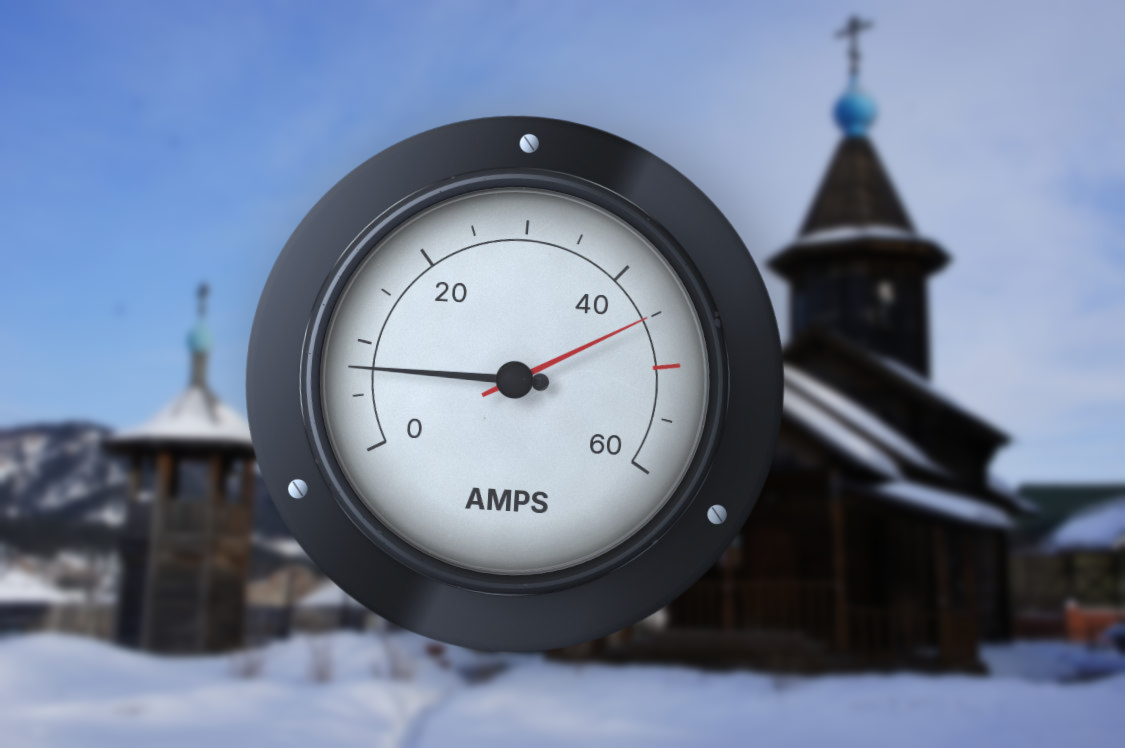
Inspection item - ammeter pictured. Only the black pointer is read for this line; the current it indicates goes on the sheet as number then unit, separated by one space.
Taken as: 7.5 A
